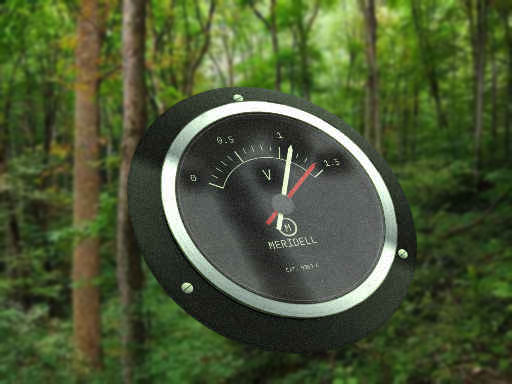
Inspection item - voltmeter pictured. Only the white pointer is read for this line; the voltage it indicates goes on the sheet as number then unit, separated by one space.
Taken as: 1.1 V
